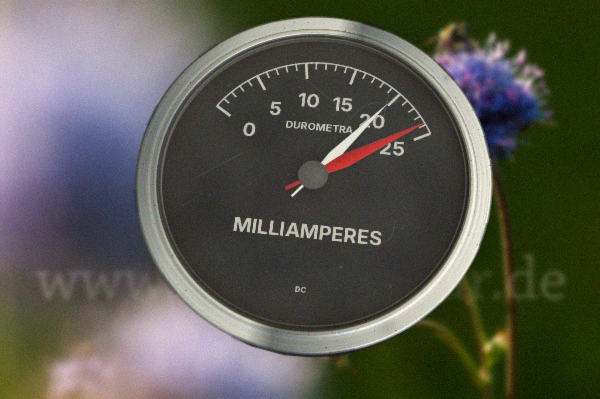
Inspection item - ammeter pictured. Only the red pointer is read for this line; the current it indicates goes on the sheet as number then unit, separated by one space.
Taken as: 24 mA
